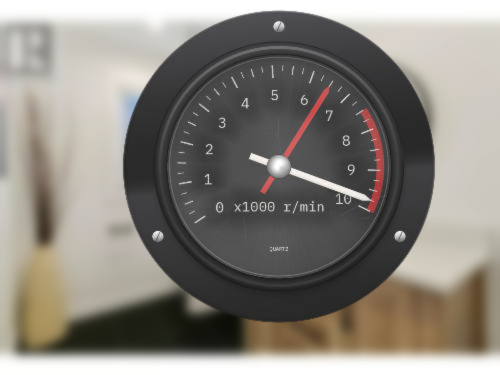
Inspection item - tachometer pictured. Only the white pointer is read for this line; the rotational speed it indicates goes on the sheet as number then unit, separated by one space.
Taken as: 9750 rpm
